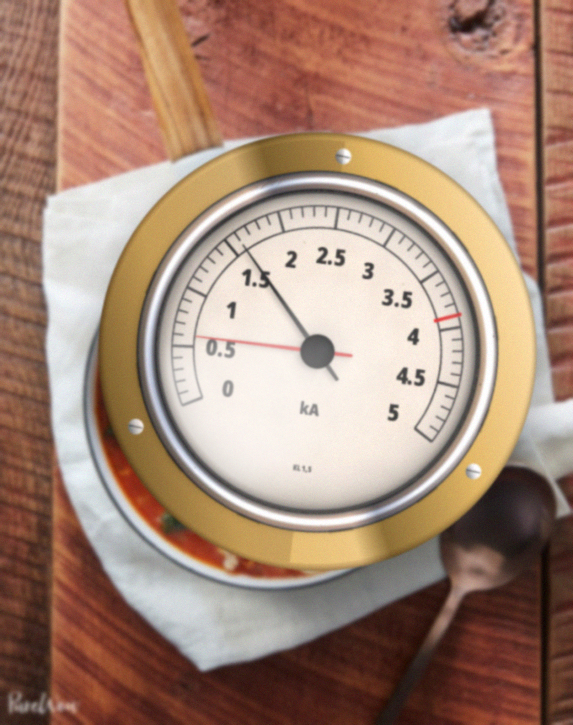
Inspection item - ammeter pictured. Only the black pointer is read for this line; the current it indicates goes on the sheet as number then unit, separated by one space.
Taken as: 1.6 kA
